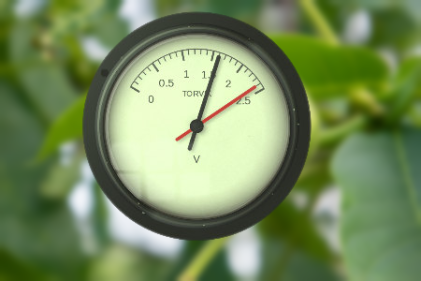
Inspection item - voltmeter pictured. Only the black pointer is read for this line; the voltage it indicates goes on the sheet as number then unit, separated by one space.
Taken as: 1.6 V
